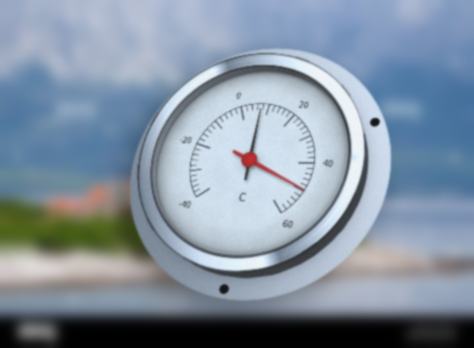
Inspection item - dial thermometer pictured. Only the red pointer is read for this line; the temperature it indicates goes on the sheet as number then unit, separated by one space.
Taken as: 50 °C
